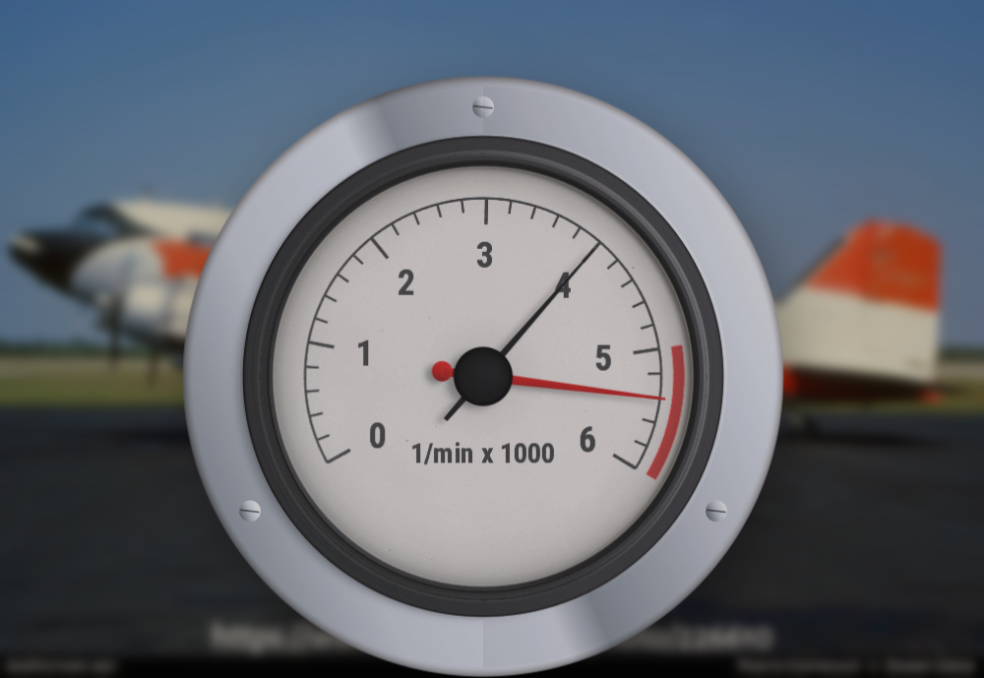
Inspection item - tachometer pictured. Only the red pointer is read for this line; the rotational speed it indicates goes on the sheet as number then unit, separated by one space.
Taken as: 5400 rpm
